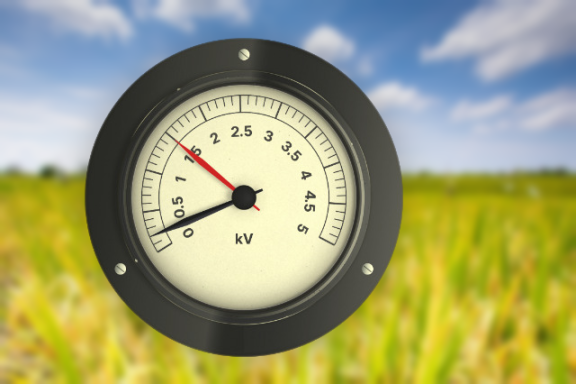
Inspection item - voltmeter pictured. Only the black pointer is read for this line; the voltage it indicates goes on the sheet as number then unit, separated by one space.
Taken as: 0.2 kV
